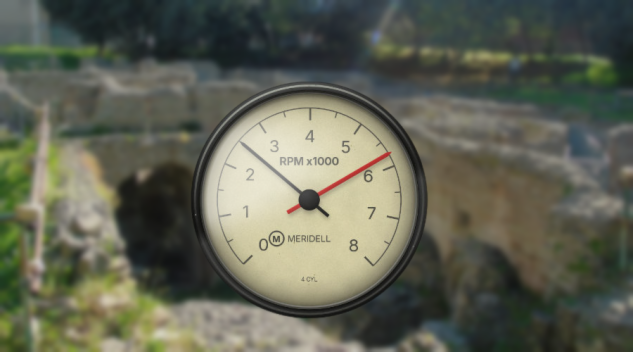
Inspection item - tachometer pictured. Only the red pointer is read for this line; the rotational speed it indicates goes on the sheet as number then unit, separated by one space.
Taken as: 5750 rpm
